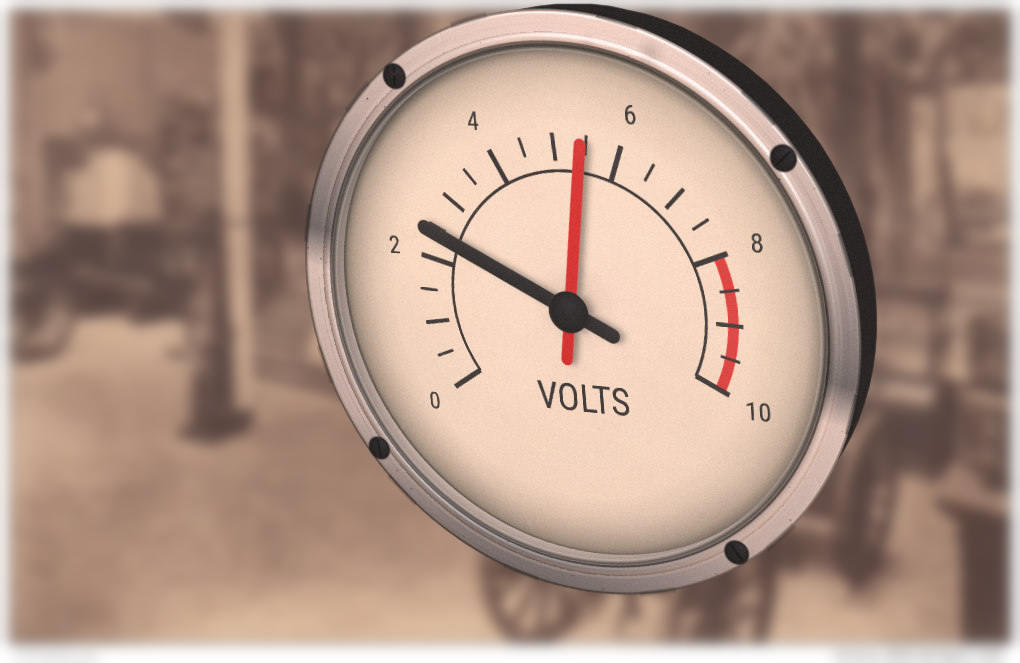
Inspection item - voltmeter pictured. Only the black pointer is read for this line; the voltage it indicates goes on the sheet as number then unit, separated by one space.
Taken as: 2.5 V
